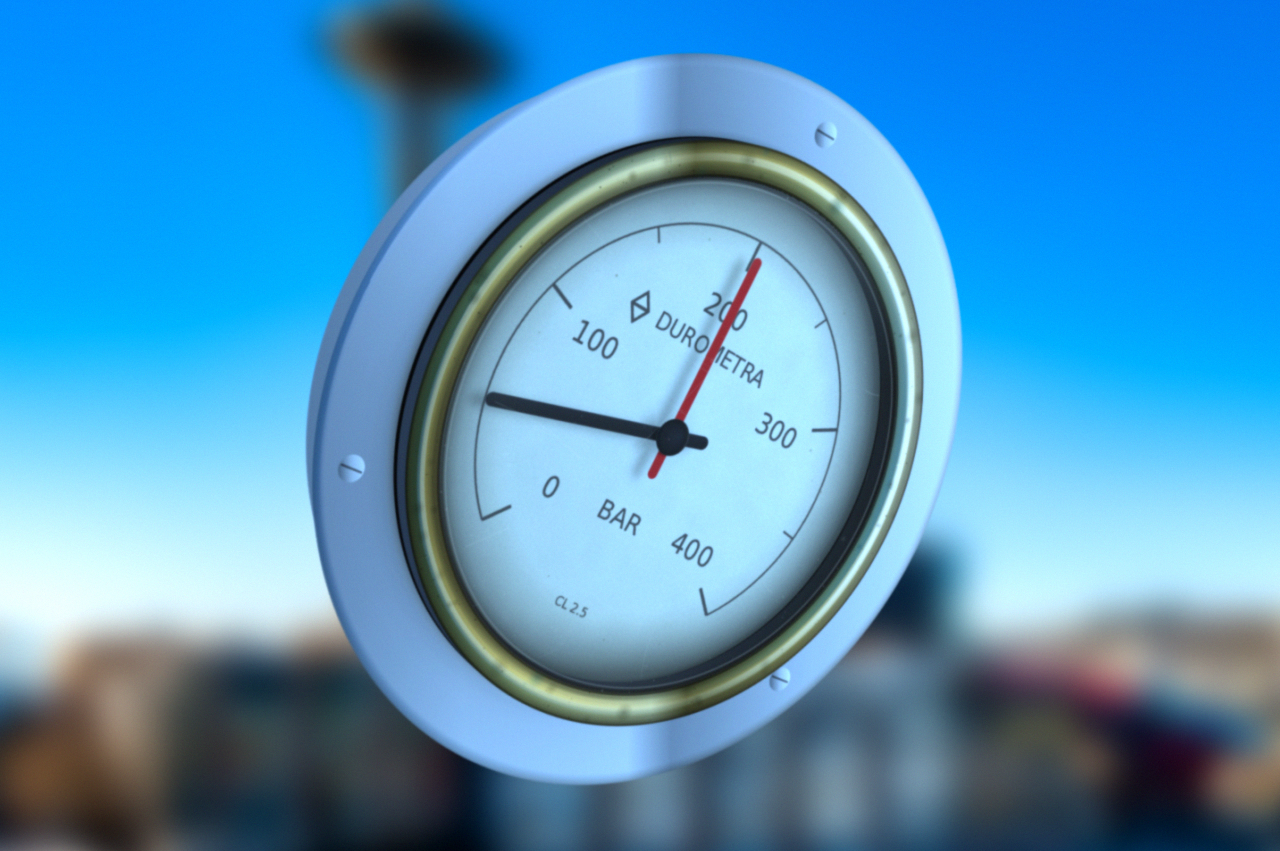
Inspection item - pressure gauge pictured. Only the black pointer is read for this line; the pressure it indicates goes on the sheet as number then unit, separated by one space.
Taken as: 50 bar
